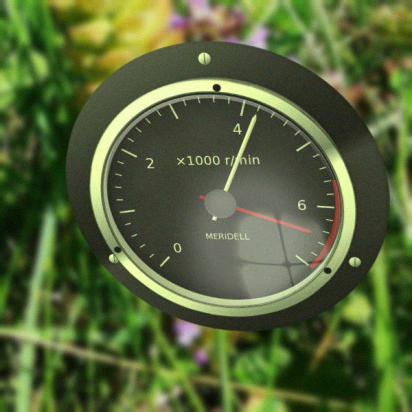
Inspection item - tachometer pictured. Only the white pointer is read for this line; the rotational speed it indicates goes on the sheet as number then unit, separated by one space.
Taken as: 4200 rpm
